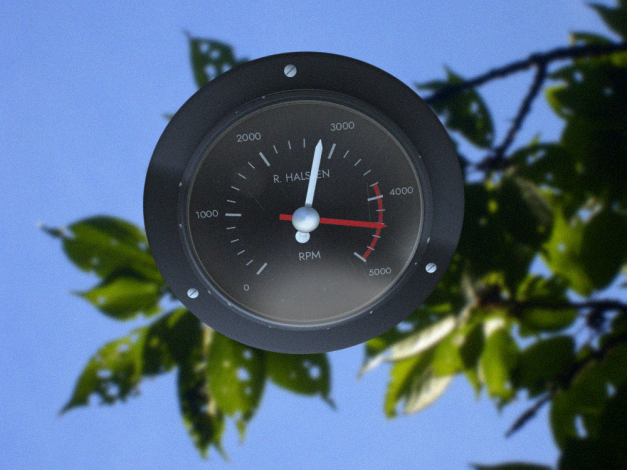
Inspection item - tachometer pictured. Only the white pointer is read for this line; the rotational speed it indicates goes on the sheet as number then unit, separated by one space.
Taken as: 2800 rpm
